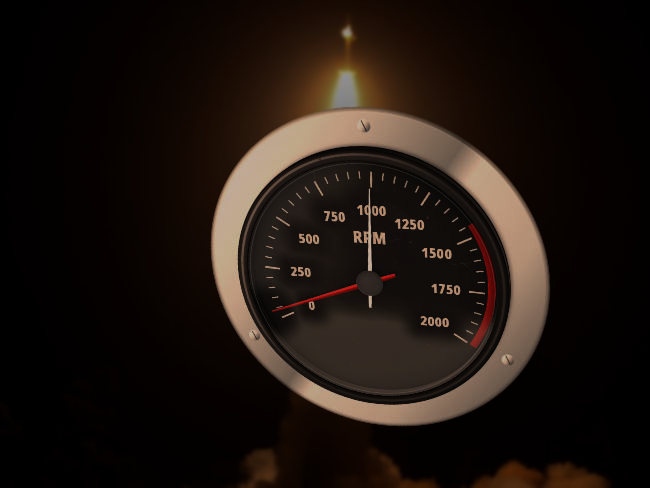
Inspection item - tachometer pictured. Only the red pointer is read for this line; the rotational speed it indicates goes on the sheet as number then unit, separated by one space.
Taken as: 50 rpm
